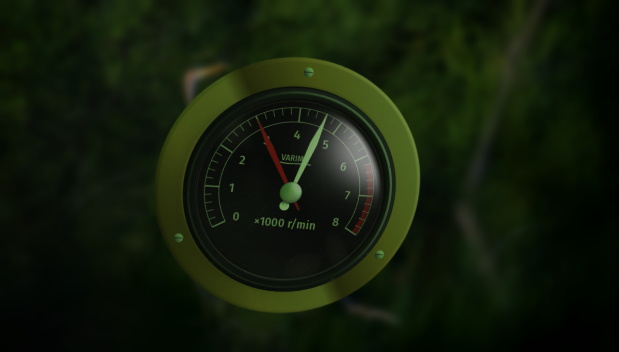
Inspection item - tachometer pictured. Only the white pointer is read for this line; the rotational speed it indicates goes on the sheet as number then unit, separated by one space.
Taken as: 4600 rpm
